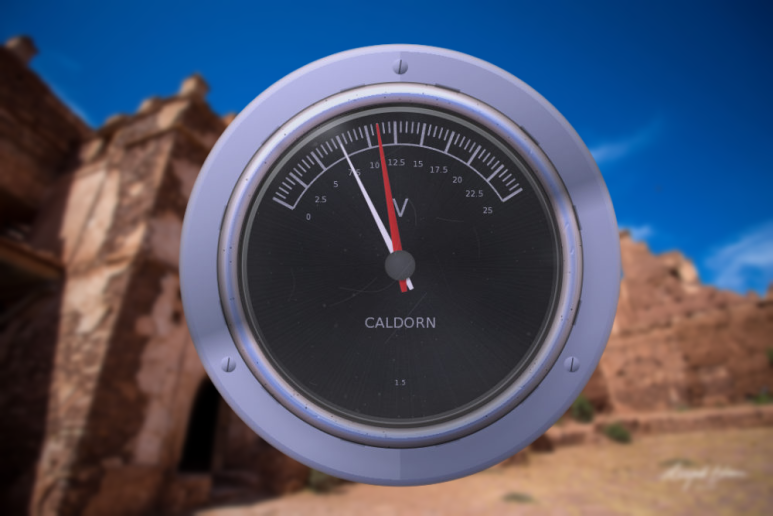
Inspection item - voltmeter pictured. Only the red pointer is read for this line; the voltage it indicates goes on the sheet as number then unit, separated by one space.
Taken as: 11 V
